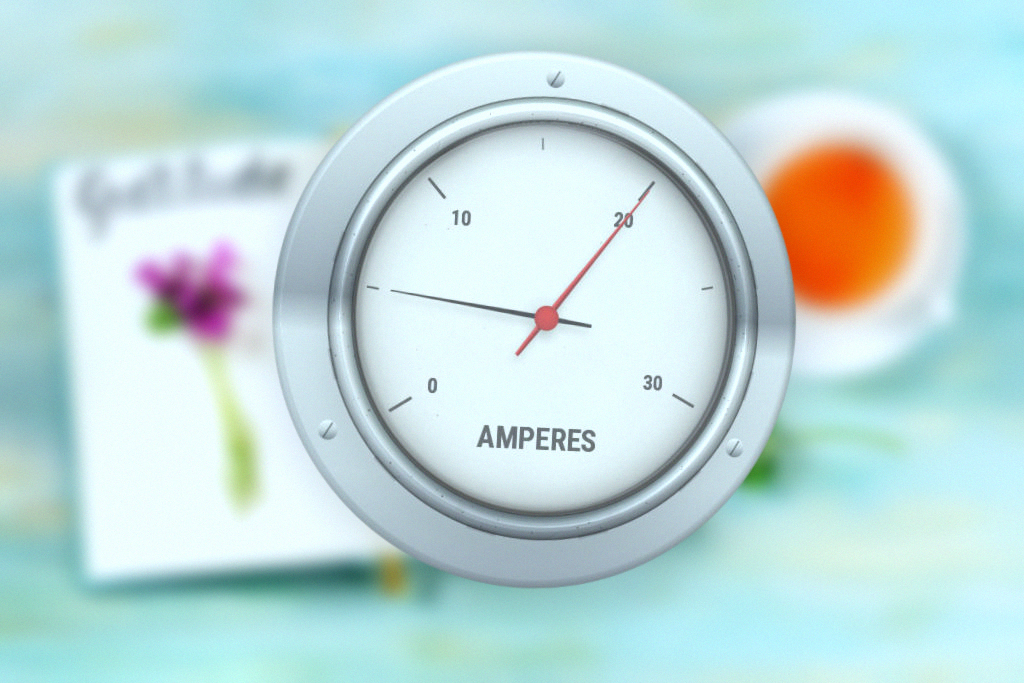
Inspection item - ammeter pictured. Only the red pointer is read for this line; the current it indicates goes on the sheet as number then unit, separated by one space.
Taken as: 20 A
